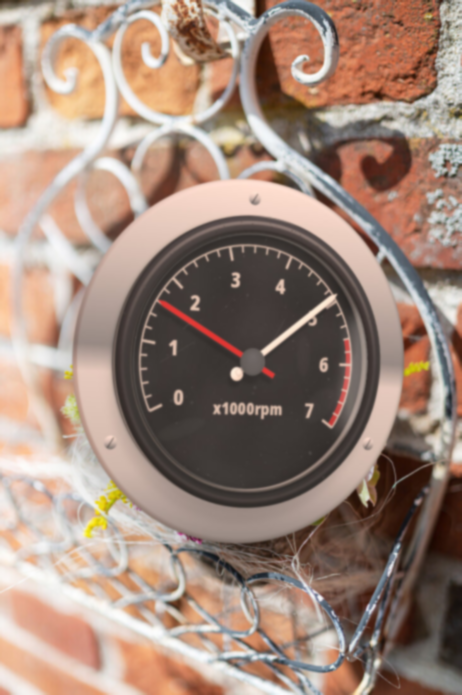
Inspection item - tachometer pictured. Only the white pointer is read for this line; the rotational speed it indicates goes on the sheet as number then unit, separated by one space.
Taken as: 4900 rpm
